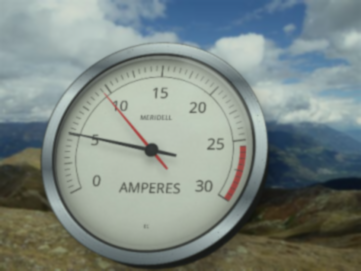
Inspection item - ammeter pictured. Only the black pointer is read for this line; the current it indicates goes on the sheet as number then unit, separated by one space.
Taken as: 5 A
